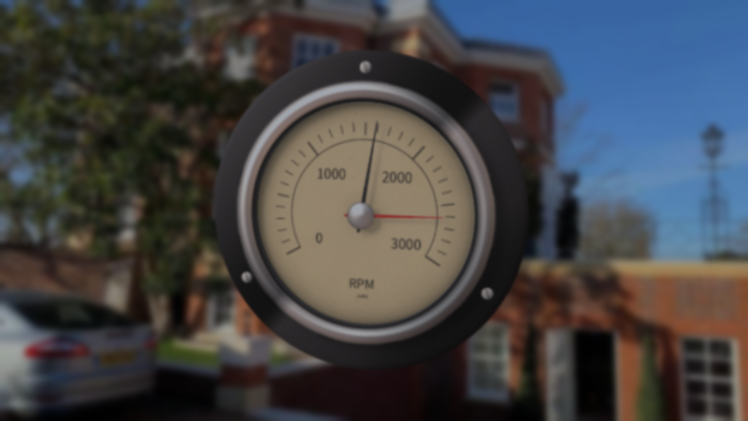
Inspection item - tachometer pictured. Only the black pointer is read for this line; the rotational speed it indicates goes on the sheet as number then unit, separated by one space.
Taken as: 1600 rpm
